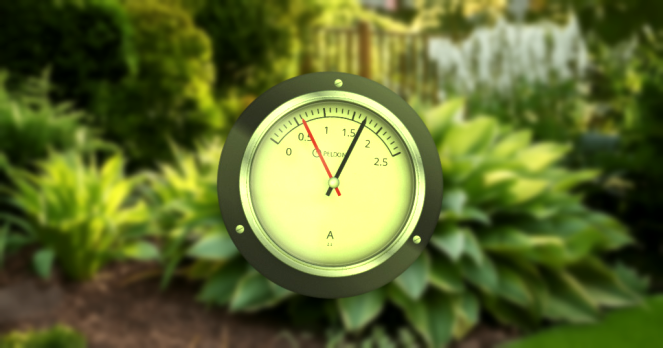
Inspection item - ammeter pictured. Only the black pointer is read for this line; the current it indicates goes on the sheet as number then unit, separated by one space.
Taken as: 1.7 A
